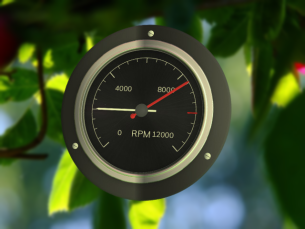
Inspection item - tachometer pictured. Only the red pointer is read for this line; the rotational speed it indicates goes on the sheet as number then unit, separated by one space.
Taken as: 8500 rpm
